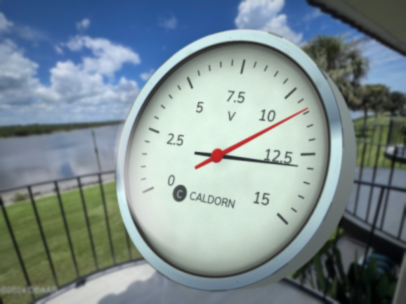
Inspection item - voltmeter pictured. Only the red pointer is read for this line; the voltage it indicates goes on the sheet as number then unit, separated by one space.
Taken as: 11 V
